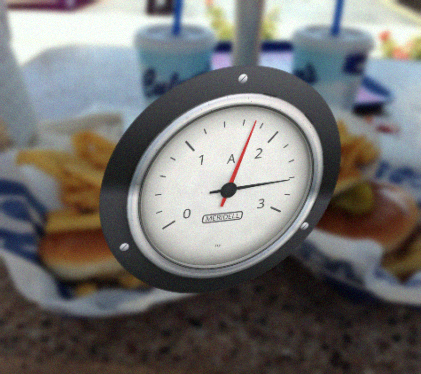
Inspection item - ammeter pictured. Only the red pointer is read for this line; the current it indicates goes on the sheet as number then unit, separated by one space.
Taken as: 1.7 A
